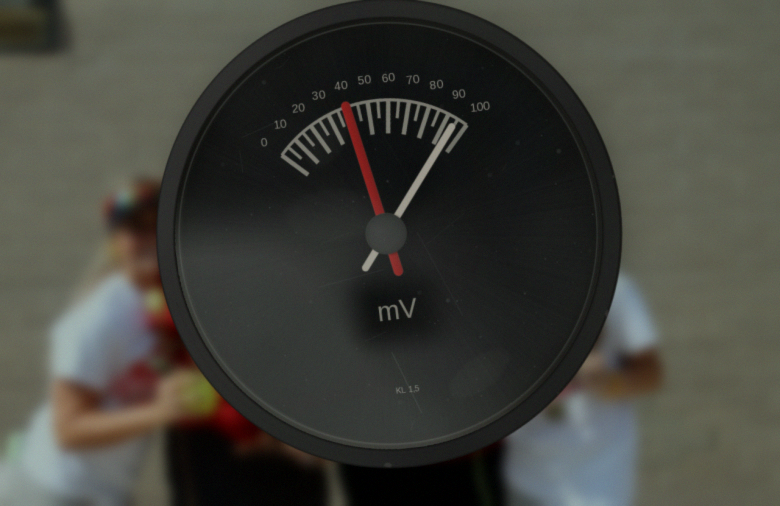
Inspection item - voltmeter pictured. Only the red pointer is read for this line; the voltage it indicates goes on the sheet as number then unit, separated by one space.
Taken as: 40 mV
